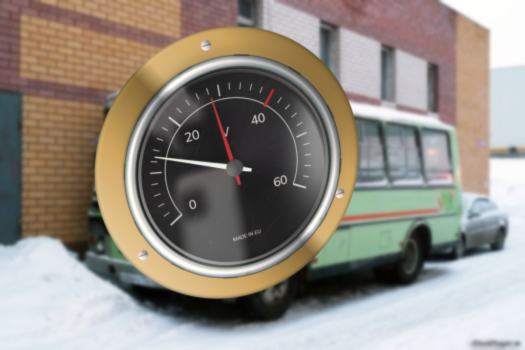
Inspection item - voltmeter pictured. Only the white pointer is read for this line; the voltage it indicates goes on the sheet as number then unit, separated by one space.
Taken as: 13 V
